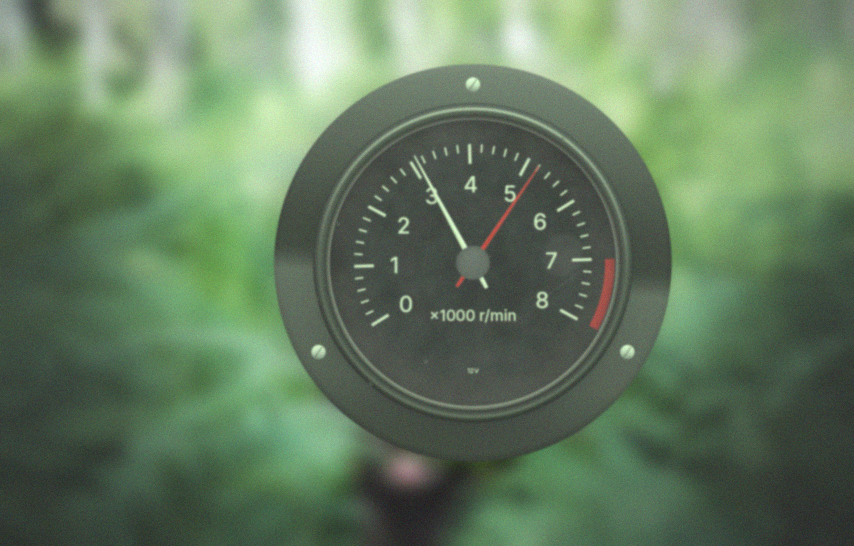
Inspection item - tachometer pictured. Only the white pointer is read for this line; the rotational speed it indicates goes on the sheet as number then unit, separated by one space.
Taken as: 3100 rpm
